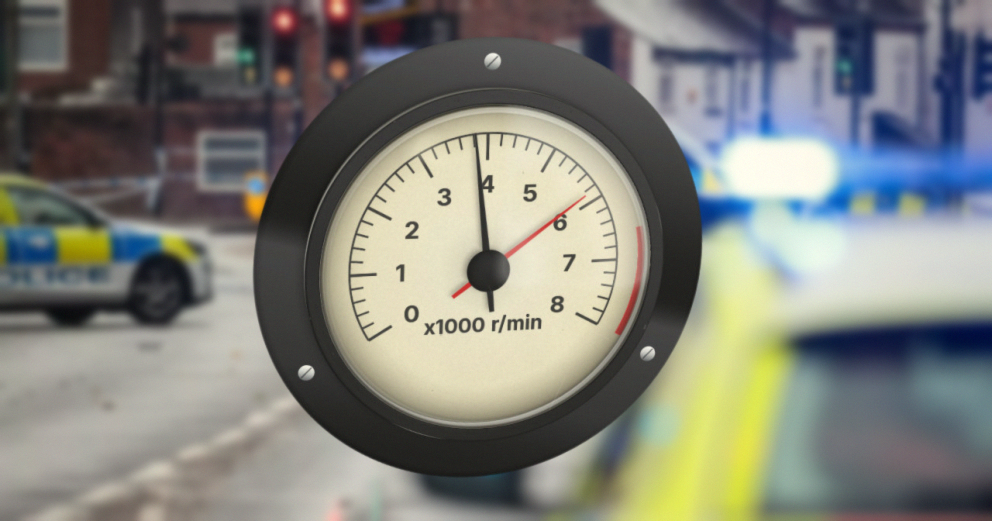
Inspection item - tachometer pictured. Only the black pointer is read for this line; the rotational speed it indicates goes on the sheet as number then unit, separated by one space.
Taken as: 3800 rpm
